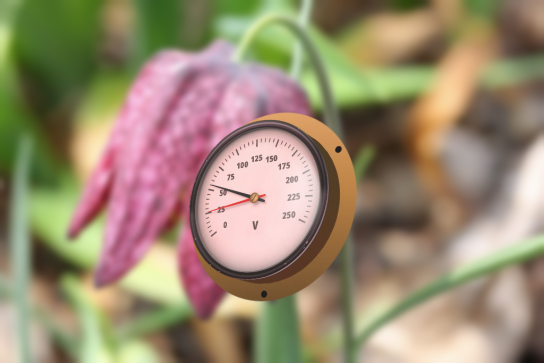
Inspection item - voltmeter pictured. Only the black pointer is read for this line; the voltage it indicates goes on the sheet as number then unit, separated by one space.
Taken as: 55 V
